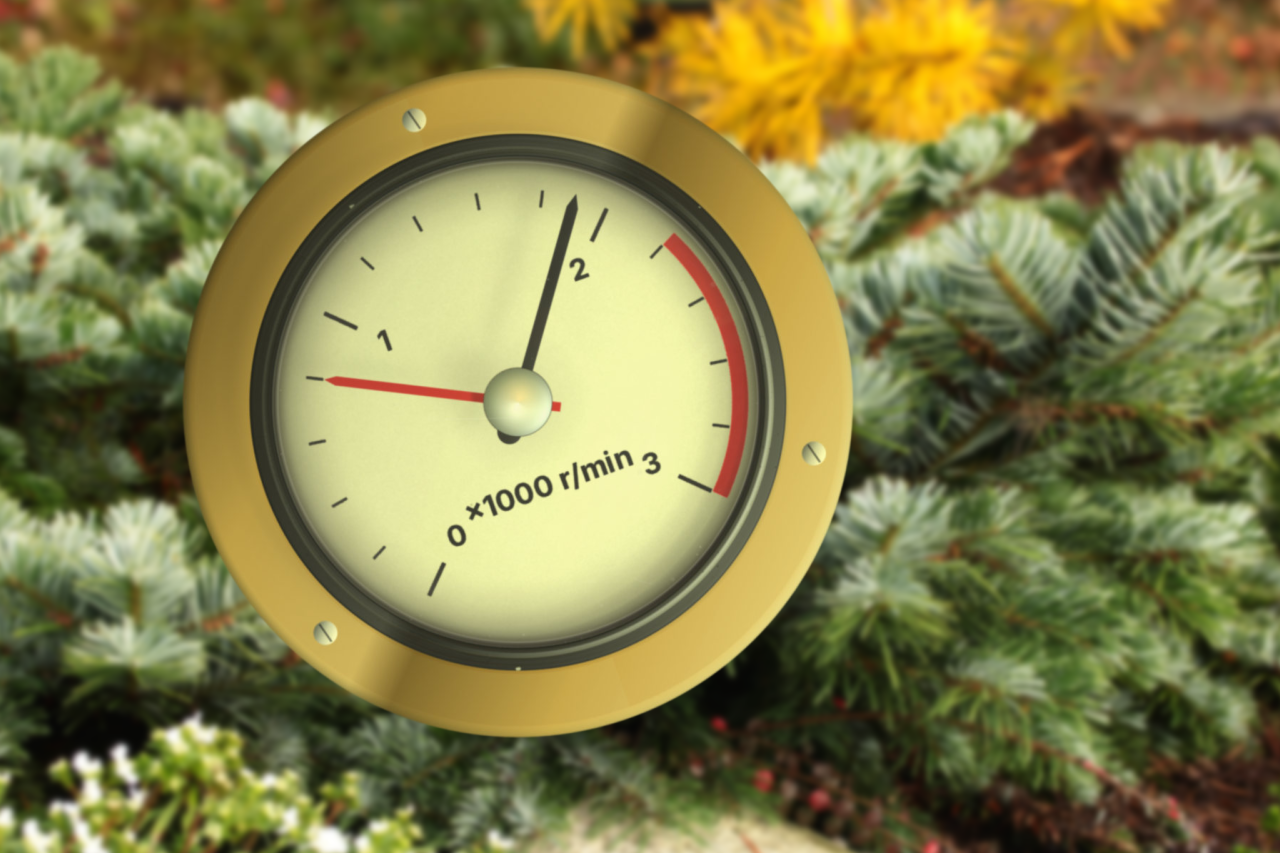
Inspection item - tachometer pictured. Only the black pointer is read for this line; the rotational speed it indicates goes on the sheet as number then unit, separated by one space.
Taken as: 1900 rpm
